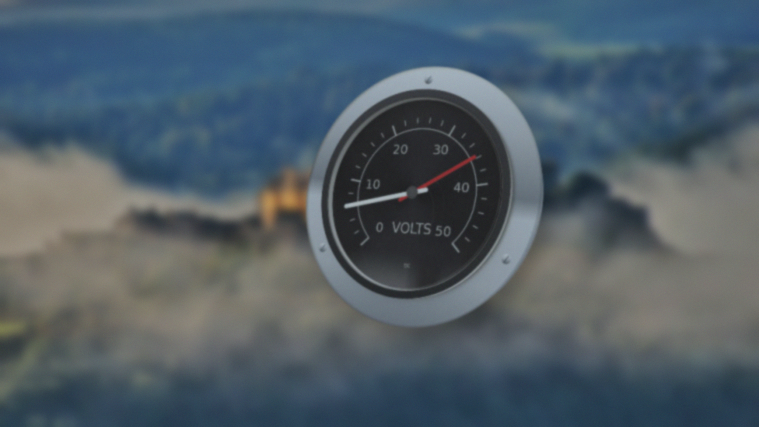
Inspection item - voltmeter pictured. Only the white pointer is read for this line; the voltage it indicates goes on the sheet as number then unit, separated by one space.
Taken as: 6 V
